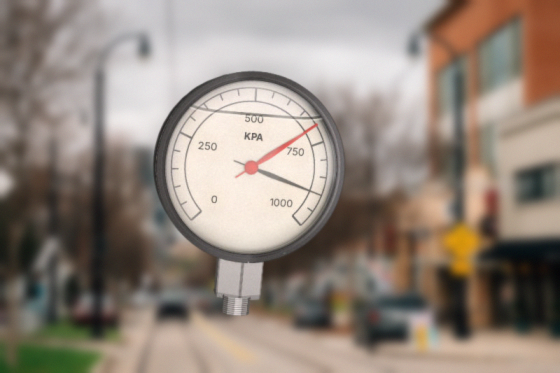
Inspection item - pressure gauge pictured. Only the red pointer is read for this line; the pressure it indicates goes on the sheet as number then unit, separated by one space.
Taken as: 700 kPa
